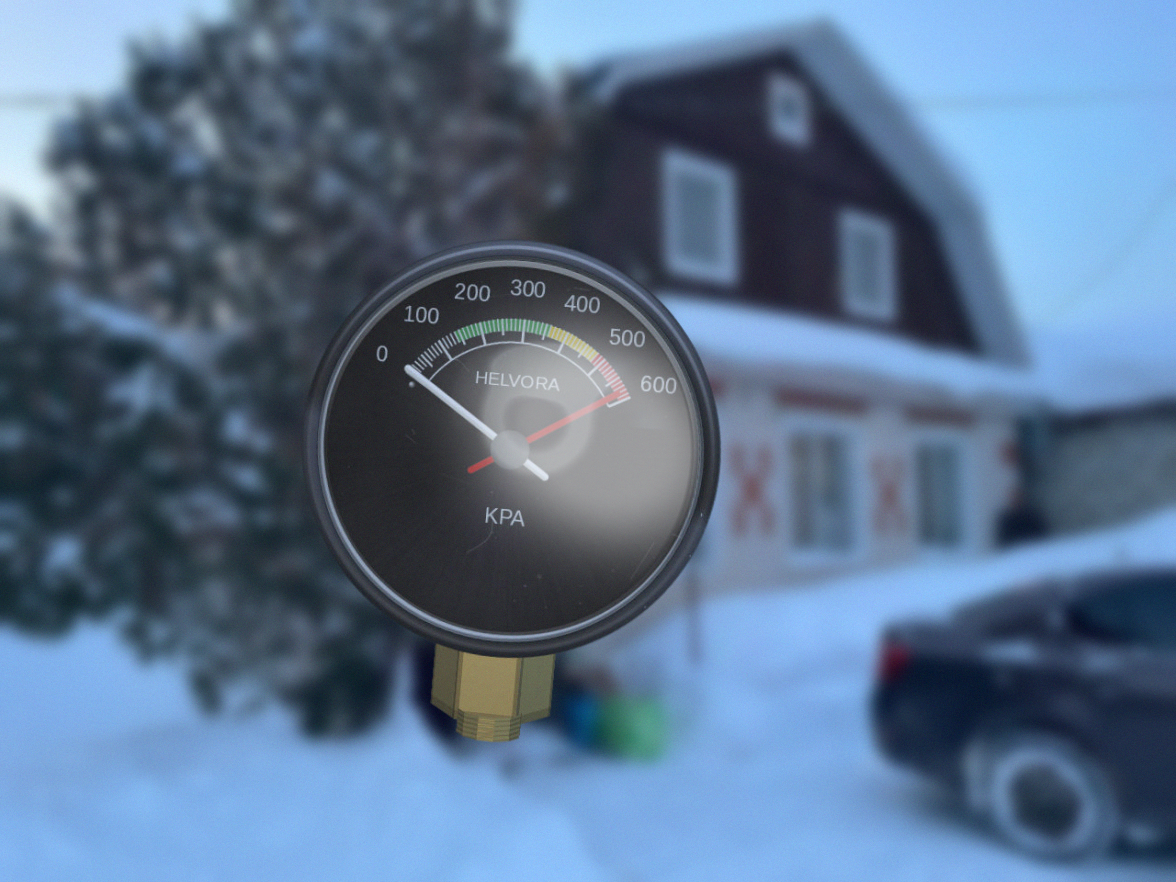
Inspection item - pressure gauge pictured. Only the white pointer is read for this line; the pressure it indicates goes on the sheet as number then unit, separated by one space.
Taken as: 10 kPa
